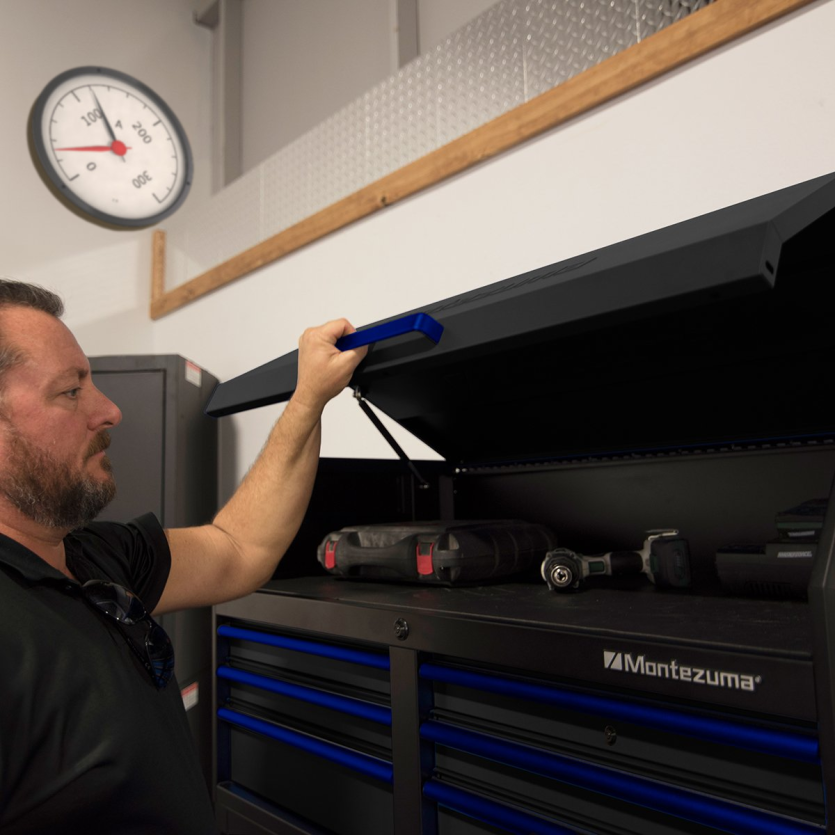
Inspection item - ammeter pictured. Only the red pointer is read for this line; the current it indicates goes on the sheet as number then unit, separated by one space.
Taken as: 30 A
